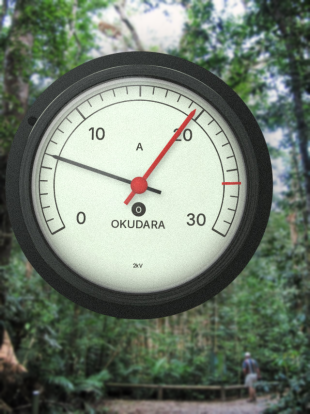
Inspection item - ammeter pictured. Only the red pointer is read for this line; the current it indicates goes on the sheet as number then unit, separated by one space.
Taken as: 19.5 A
